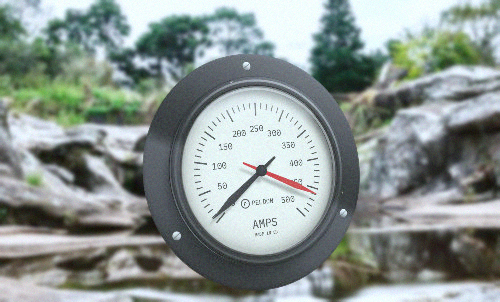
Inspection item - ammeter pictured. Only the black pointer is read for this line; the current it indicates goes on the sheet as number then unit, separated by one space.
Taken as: 10 A
